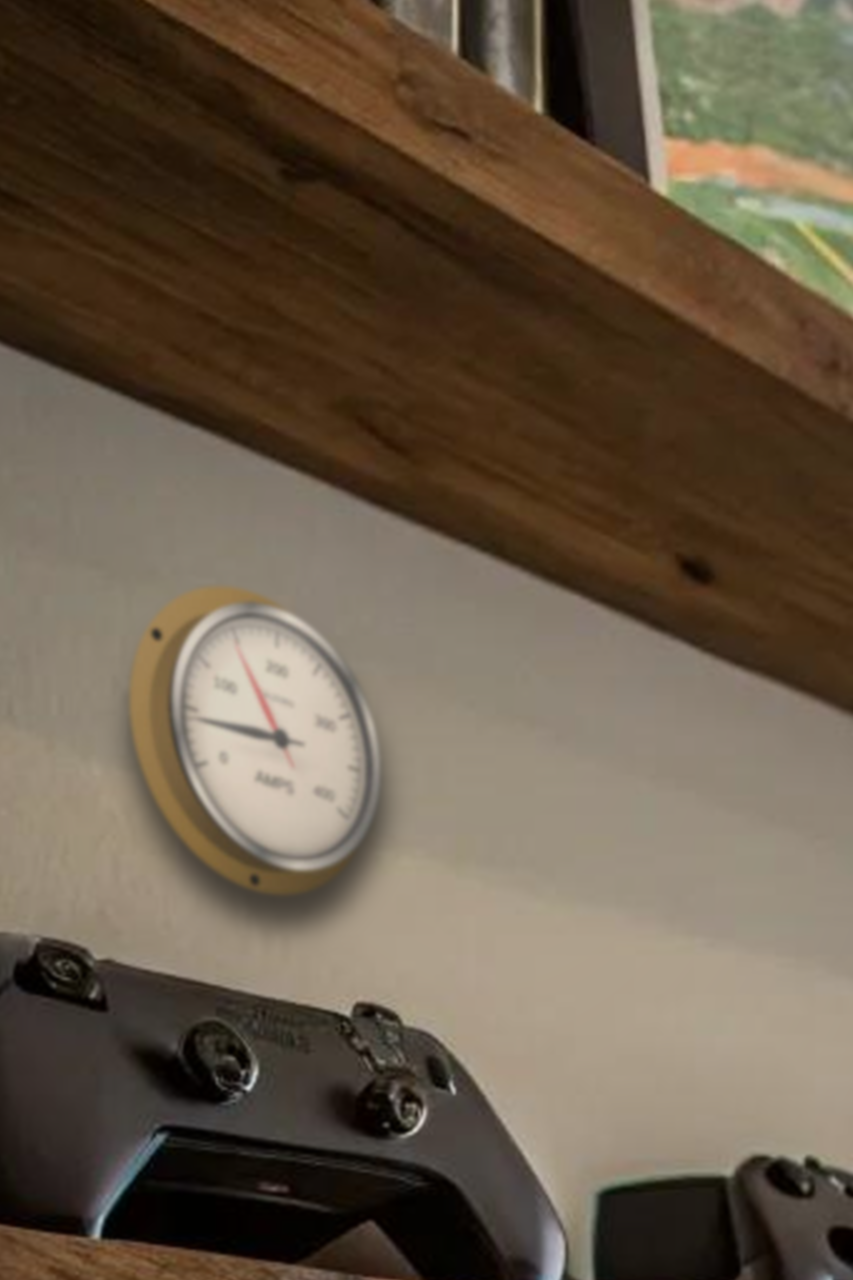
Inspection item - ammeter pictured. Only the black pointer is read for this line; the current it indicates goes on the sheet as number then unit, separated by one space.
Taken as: 40 A
